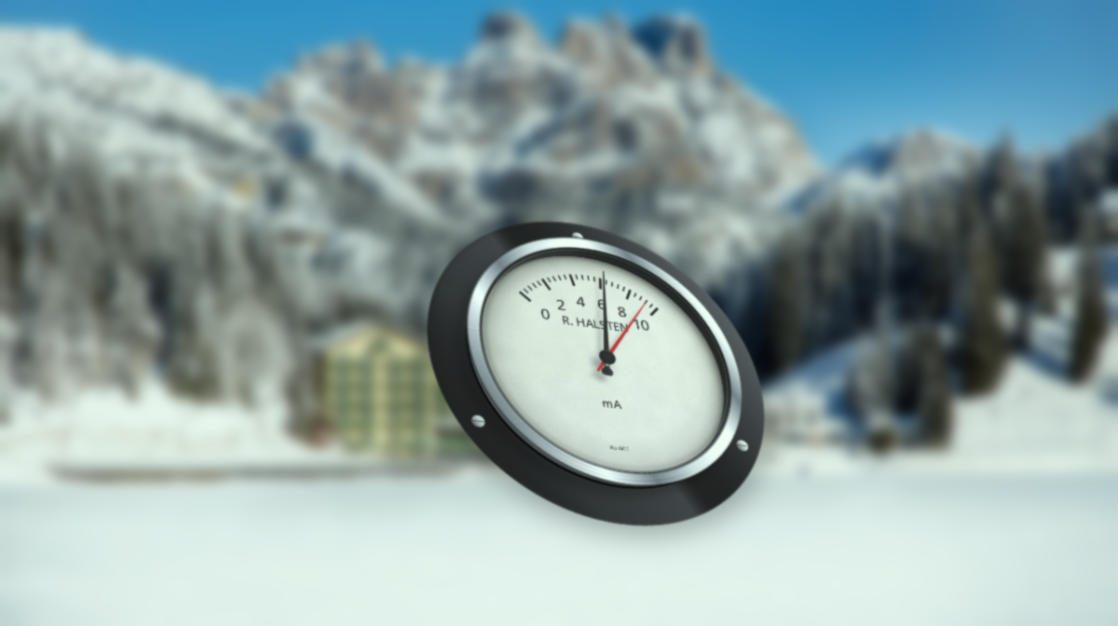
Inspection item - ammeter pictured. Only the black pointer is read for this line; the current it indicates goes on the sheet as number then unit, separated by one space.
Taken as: 6 mA
